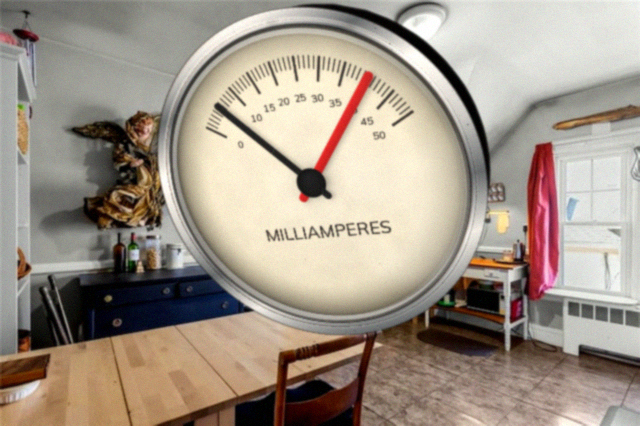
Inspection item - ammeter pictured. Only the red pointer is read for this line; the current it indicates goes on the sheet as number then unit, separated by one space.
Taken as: 40 mA
